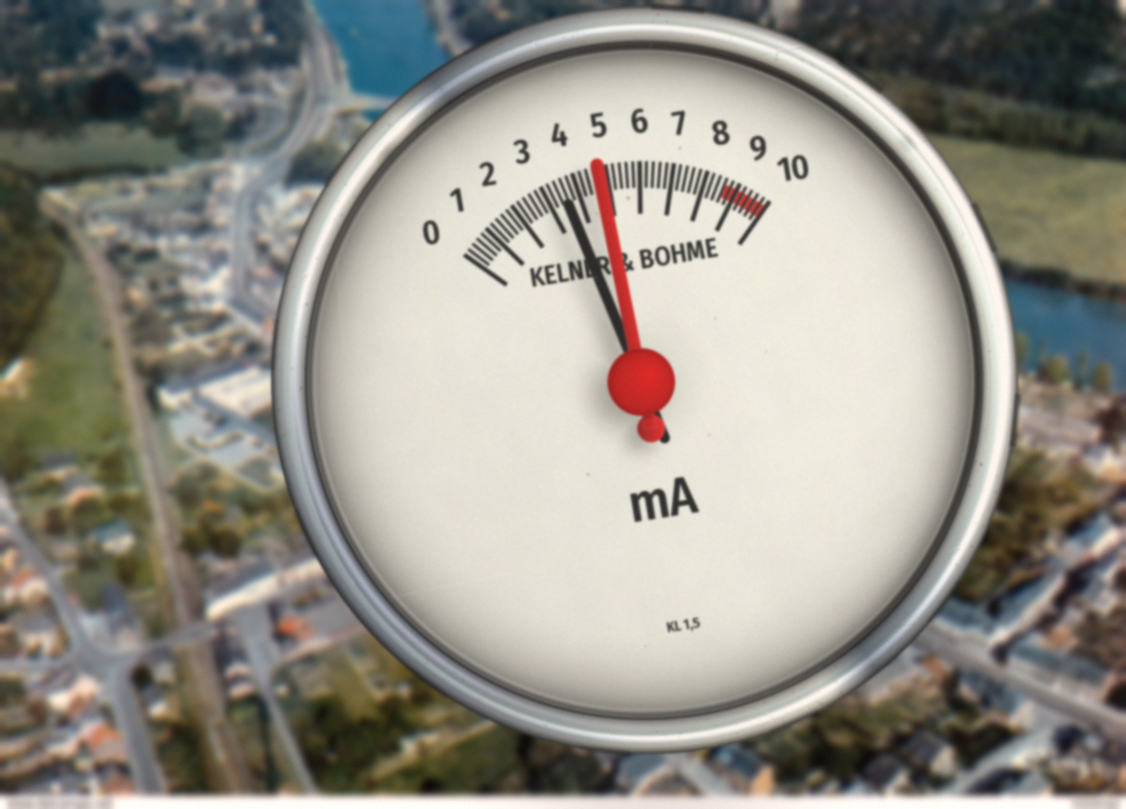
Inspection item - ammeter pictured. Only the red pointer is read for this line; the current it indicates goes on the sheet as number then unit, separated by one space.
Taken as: 4.8 mA
